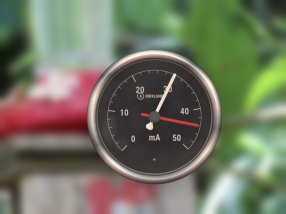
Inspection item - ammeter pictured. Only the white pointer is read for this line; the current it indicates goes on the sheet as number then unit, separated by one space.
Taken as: 30 mA
